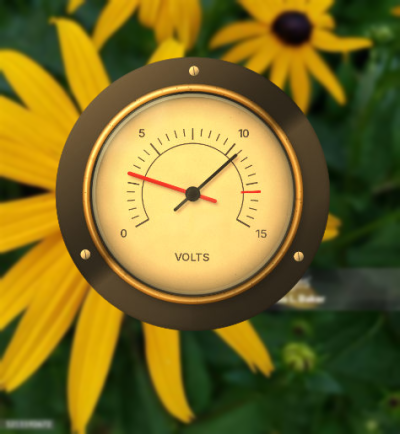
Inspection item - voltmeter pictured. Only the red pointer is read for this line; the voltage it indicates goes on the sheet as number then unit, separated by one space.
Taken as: 3 V
